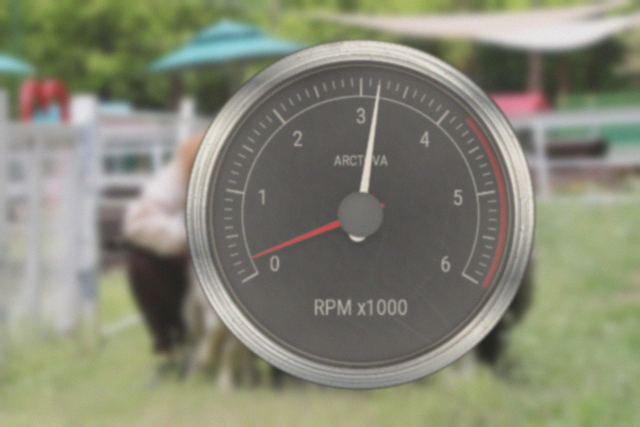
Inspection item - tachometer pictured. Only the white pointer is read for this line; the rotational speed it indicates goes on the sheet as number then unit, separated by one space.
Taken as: 3200 rpm
